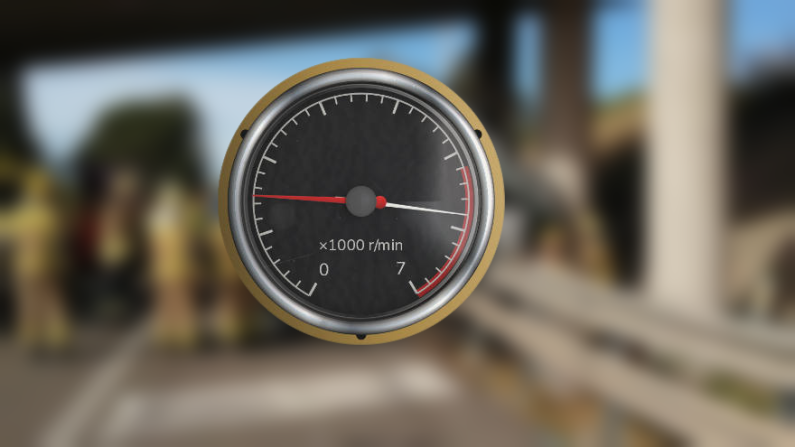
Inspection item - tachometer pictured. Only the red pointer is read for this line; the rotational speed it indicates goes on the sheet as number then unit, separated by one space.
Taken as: 1500 rpm
